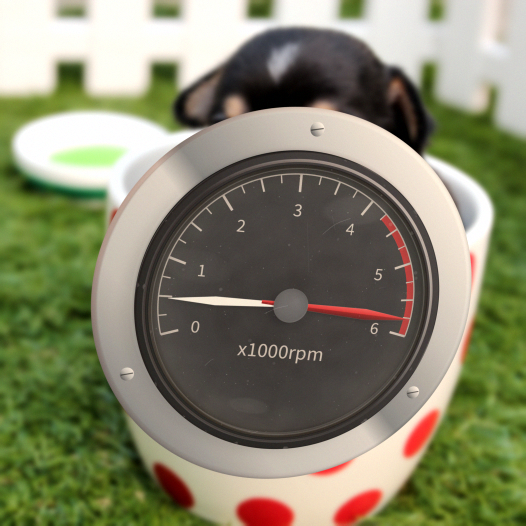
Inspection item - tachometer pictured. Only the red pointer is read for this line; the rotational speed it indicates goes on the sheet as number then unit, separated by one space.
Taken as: 5750 rpm
